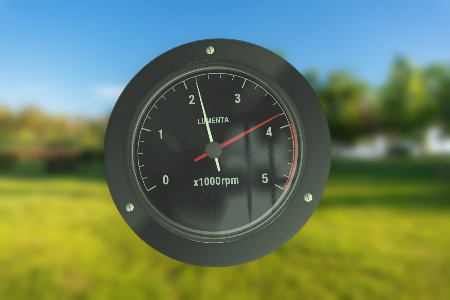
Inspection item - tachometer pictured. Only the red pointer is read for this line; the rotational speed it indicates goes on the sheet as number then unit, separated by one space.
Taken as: 3800 rpm
